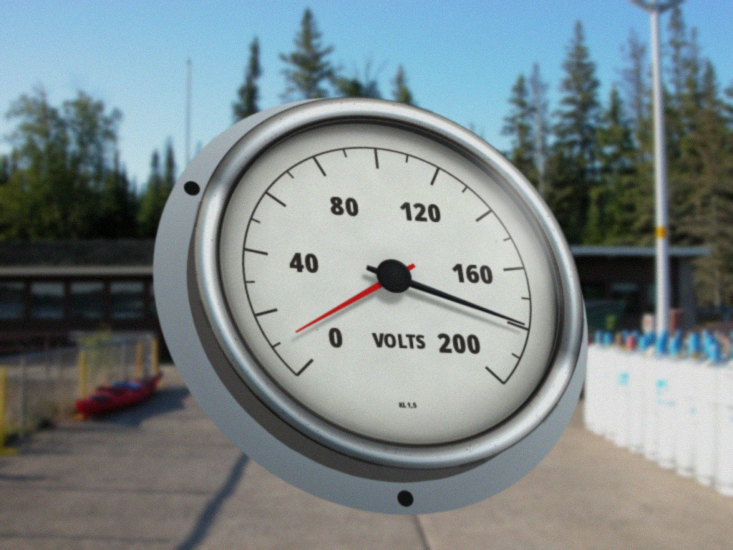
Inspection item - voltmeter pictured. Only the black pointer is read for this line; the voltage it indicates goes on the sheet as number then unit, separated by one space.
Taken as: 180 V
